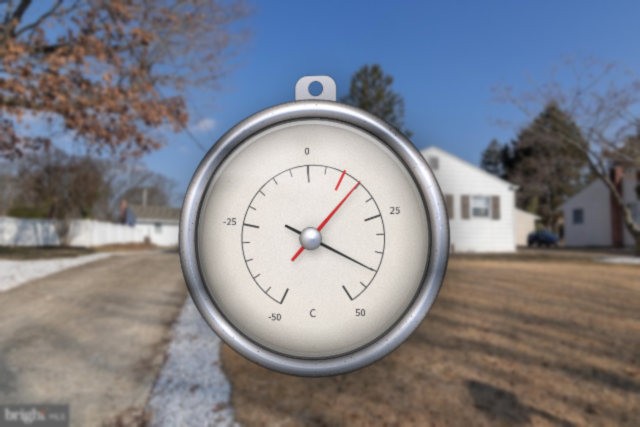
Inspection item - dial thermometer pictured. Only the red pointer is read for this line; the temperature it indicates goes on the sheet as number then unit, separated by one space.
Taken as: 15 °C
